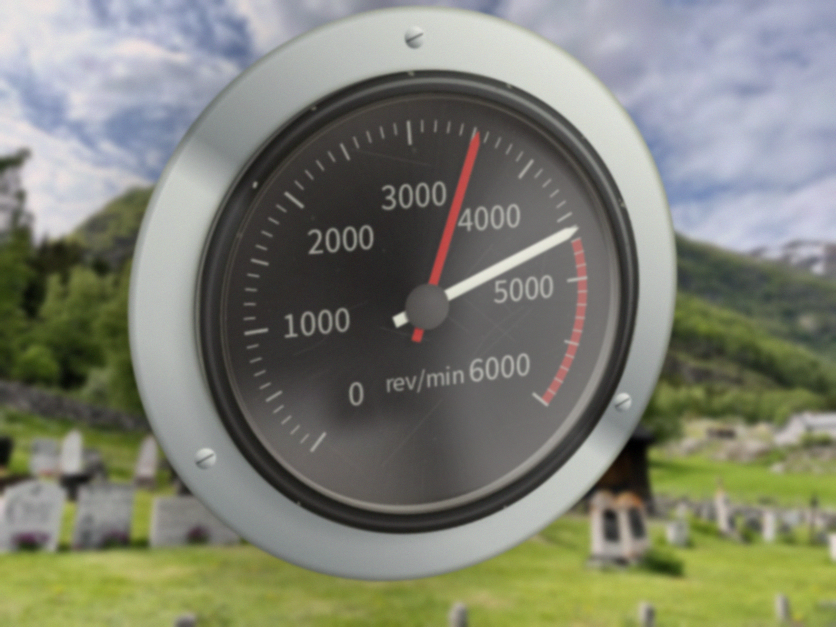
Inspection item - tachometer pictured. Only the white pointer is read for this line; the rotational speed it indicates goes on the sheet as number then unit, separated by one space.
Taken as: 4600 rpm
